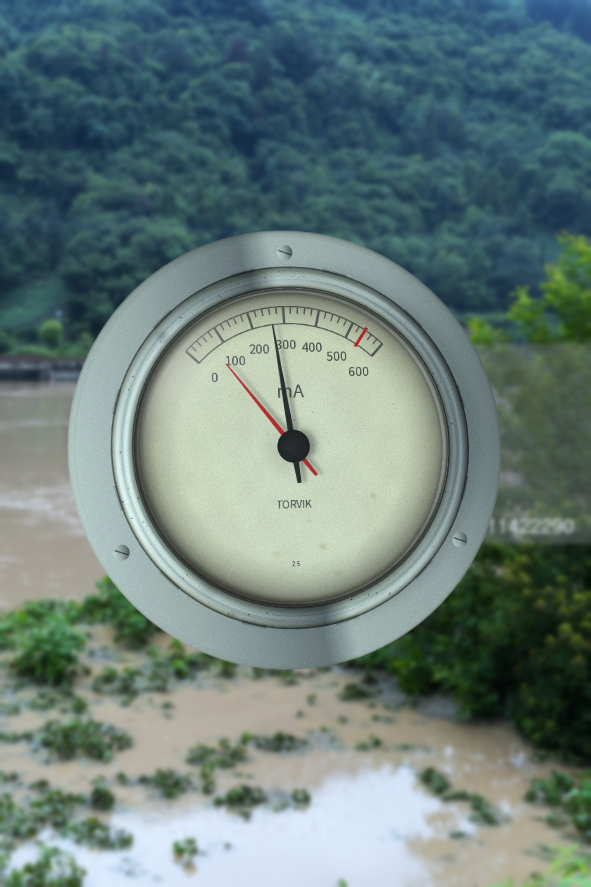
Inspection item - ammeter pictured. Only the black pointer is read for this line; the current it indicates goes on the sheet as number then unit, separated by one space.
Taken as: 260 mA
